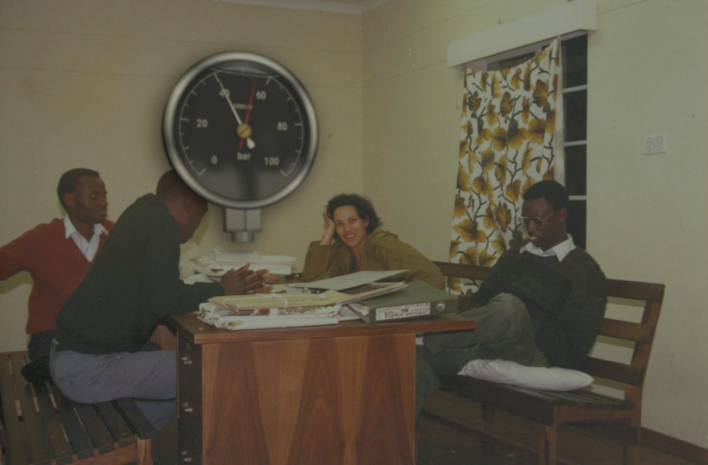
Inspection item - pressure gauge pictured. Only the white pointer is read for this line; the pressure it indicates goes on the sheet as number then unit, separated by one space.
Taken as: 40 bar
